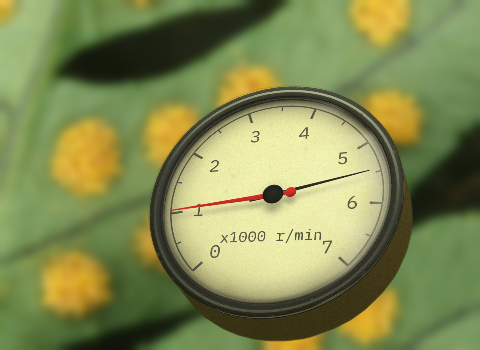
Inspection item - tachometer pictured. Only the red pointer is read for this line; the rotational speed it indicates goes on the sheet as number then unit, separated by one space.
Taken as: 1000 rpm
